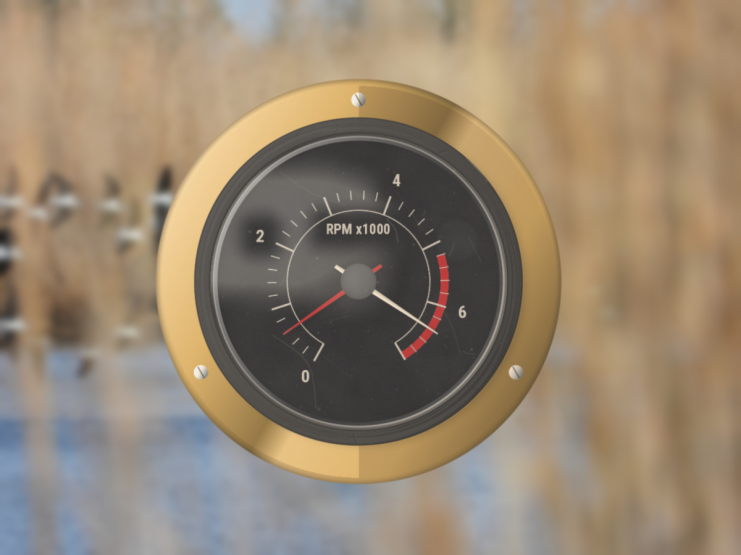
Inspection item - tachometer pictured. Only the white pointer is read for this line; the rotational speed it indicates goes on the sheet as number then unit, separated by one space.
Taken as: 6400 rpm
